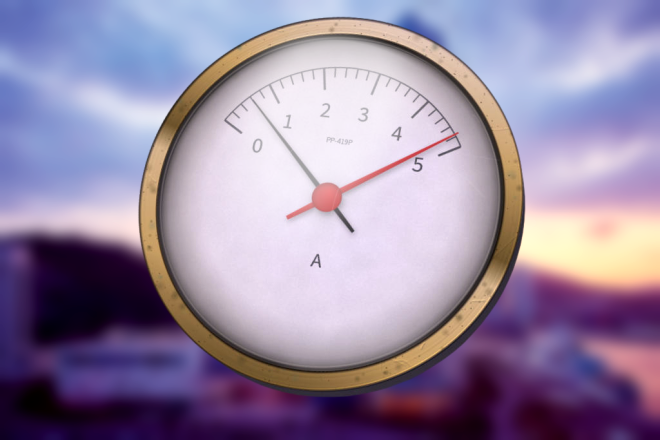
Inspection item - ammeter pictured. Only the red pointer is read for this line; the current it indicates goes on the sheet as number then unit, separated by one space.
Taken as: 4.8 A
